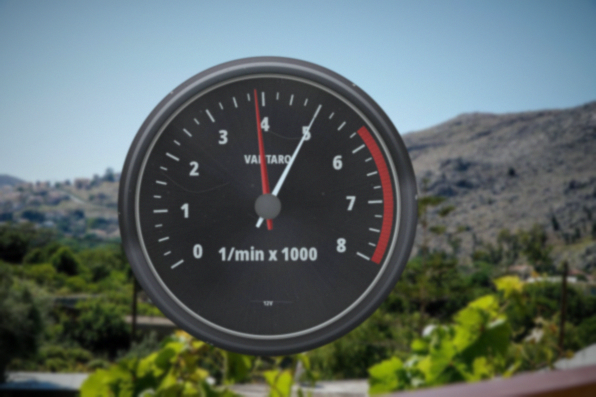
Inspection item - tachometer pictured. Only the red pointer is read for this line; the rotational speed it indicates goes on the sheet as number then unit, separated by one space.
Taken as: 3875 rpm
